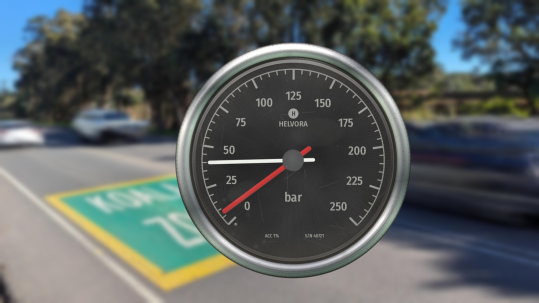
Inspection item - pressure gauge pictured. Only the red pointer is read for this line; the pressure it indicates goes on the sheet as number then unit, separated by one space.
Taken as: 7.5 bar
